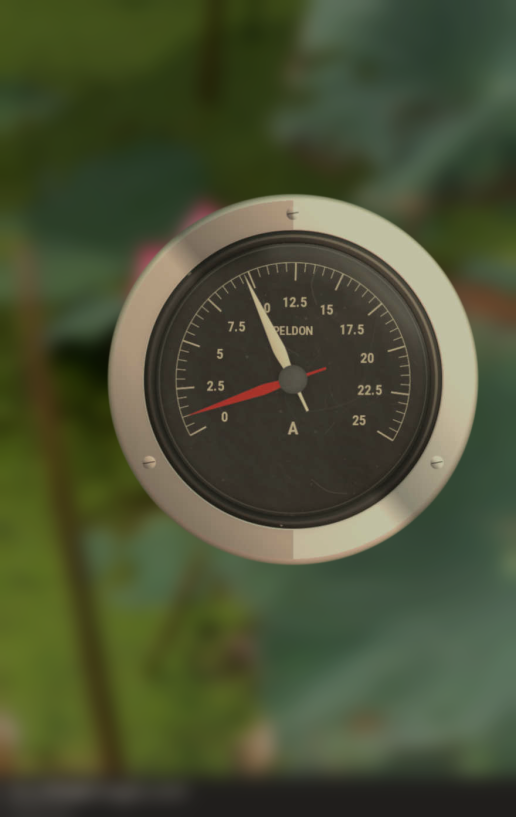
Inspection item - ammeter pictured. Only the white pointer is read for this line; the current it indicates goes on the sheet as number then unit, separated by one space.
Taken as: 9.75 A
